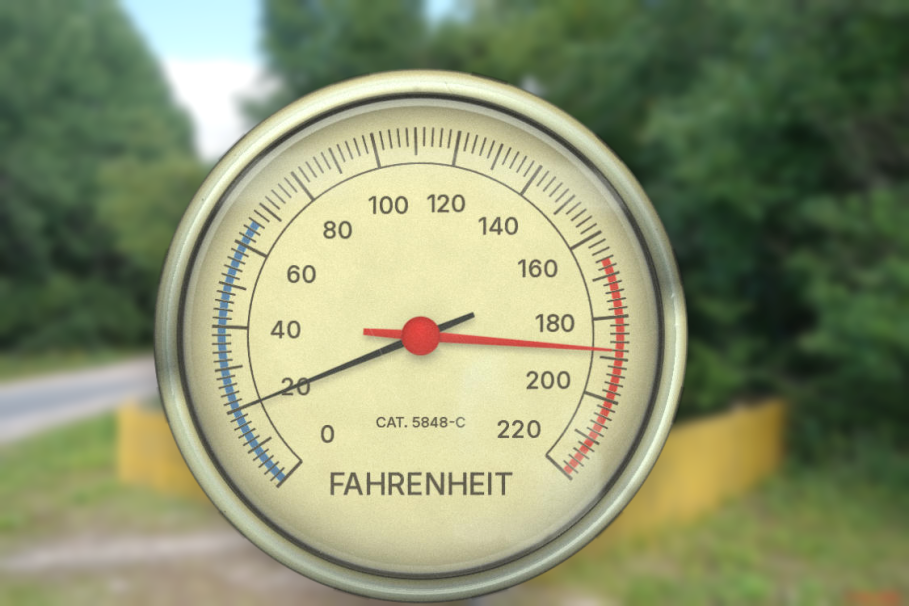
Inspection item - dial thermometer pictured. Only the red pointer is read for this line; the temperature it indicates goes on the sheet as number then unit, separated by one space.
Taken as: 188 °F
